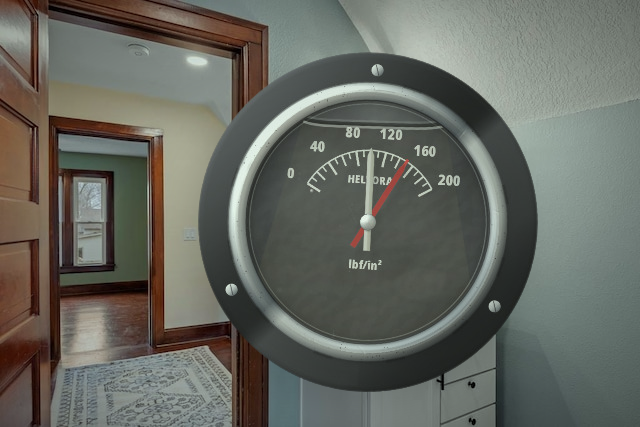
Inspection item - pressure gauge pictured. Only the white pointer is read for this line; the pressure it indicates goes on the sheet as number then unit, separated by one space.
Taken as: 100 psi
